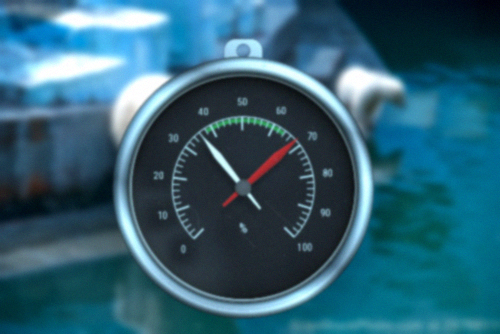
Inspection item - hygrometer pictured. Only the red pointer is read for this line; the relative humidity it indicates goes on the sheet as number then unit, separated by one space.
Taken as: 68 %
